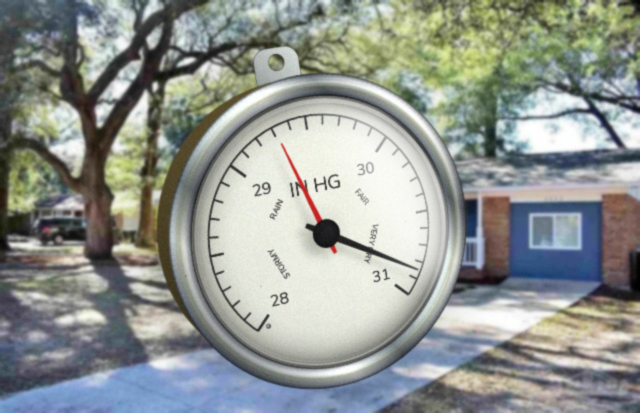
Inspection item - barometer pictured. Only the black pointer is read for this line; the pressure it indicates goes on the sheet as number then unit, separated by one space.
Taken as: 30.85 inHg
